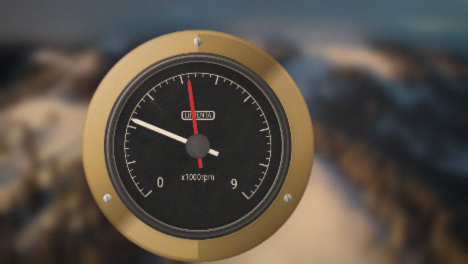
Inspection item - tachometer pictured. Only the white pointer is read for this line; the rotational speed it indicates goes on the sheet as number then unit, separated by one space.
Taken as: 2200 rpm
